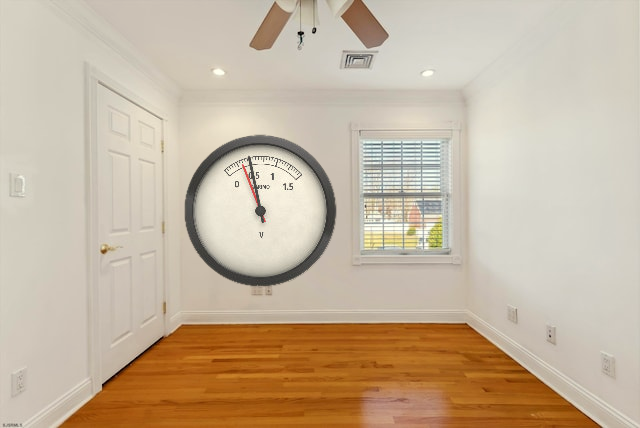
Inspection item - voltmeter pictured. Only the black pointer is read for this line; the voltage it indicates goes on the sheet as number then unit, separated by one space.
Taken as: 0.5 V
